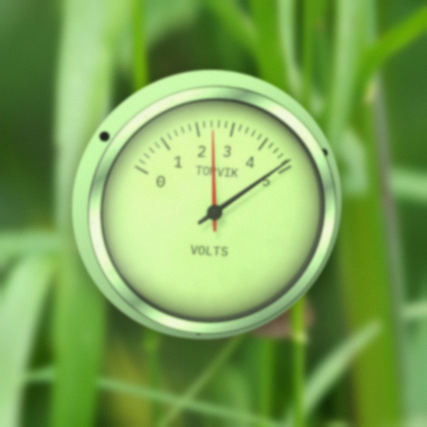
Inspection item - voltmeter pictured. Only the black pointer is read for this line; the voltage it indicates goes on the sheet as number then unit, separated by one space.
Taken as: 4.8 V
